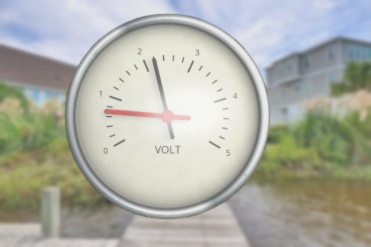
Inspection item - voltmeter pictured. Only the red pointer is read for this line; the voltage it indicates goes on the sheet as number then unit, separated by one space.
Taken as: 0.7 V
